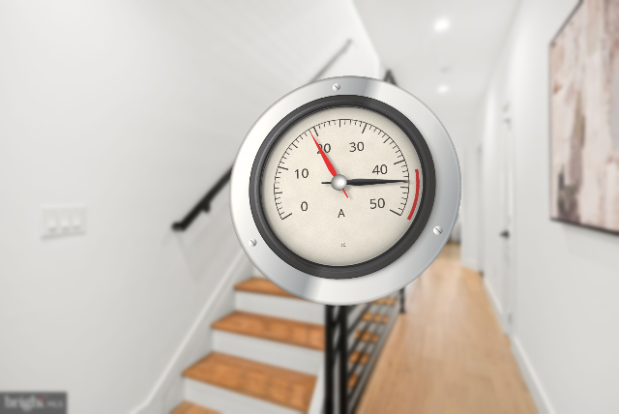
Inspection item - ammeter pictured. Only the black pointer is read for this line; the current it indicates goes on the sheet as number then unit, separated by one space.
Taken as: 44 A
